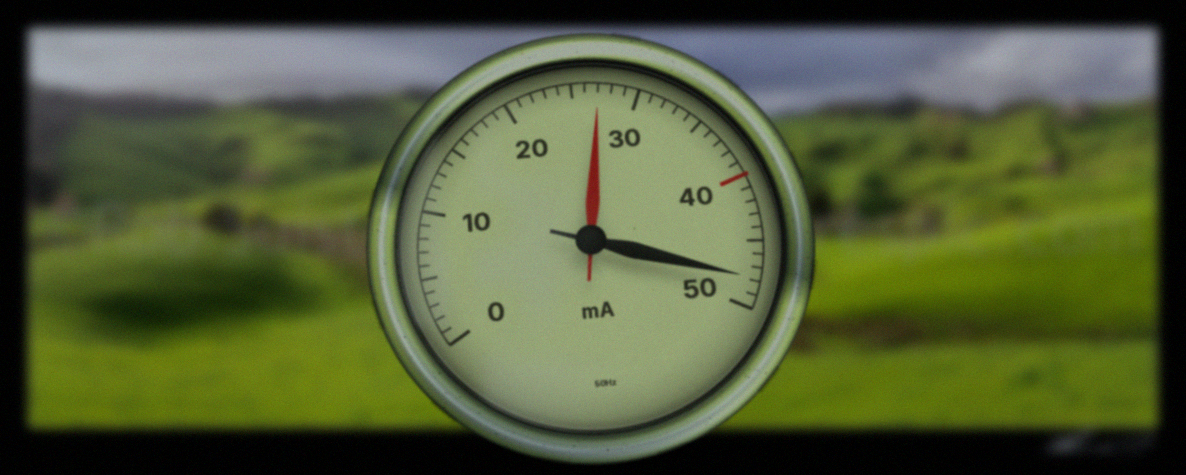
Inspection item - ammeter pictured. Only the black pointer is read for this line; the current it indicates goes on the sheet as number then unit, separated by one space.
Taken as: 48 mA
